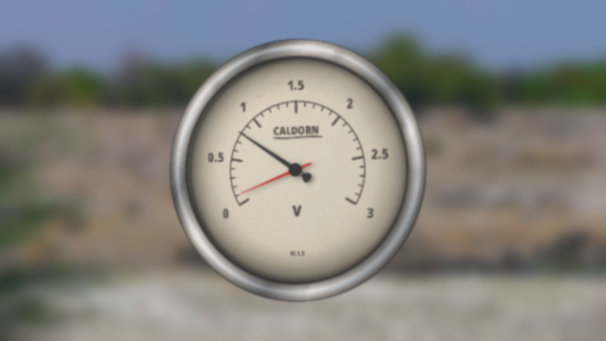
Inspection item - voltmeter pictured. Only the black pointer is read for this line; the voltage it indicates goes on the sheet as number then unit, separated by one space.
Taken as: 0.8 V
